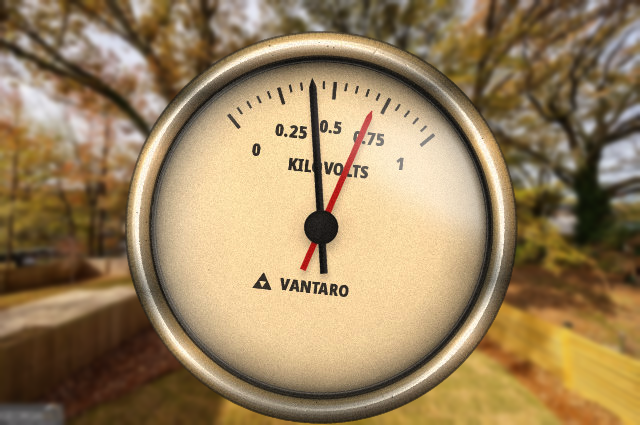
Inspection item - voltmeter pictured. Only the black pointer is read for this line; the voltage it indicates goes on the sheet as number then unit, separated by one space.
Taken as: 0.4 kV
